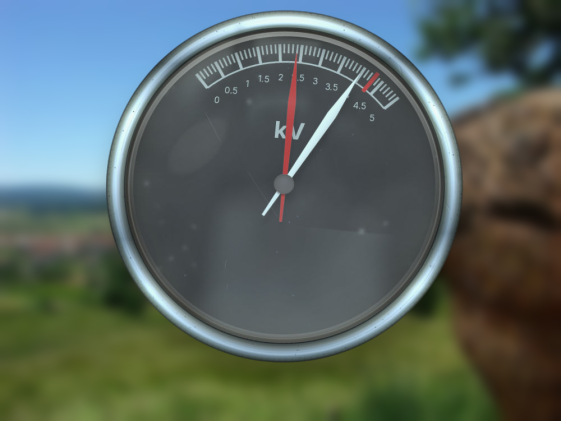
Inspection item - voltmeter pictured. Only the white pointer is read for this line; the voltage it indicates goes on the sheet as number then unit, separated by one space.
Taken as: 4 kV
